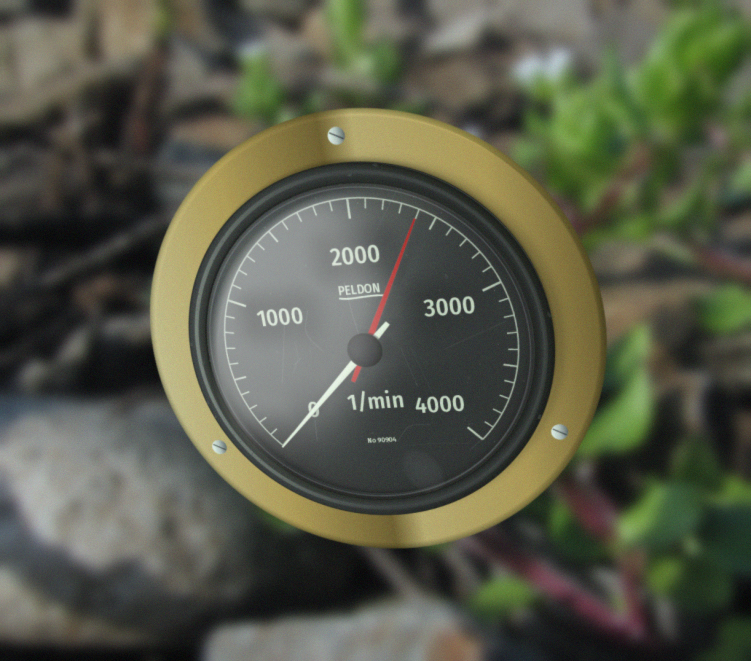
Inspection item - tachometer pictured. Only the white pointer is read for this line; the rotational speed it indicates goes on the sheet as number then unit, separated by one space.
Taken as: 0 rpm
